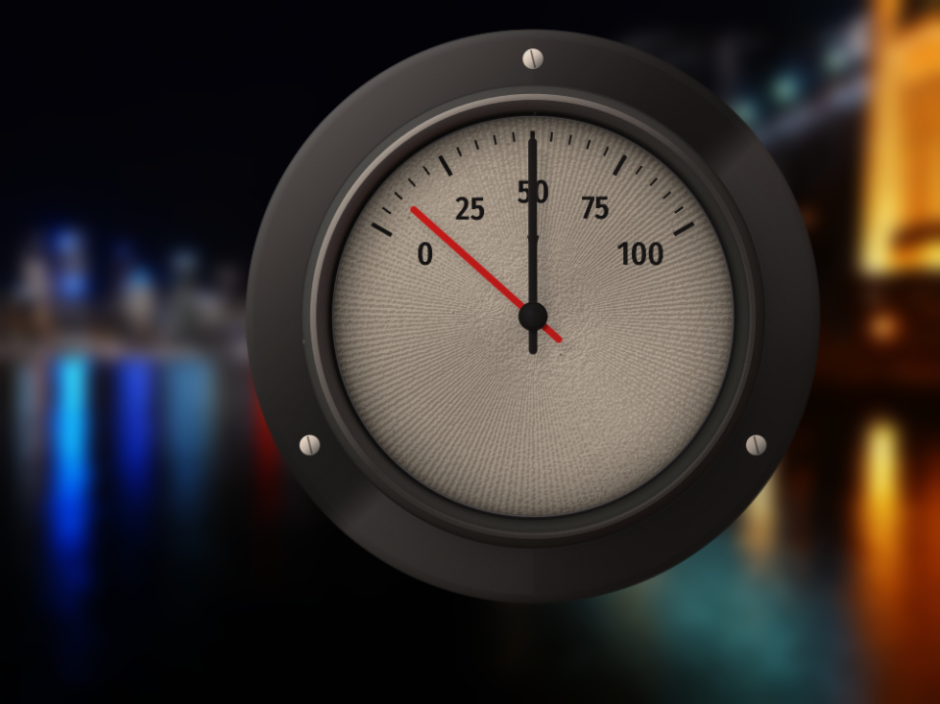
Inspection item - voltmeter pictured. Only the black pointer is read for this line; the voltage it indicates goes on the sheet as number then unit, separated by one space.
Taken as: 50 V
